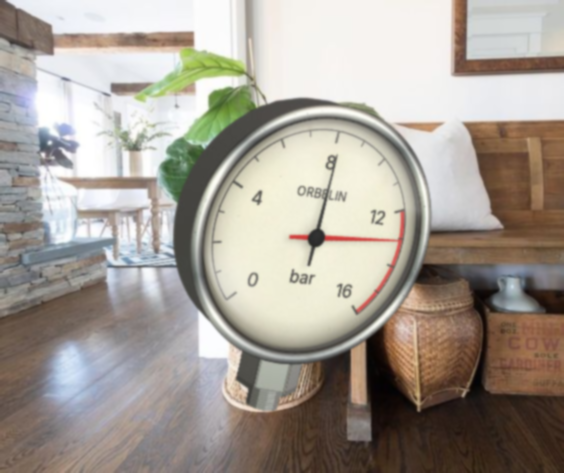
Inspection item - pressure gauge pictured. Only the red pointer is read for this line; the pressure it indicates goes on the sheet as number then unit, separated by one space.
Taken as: 13 bar
